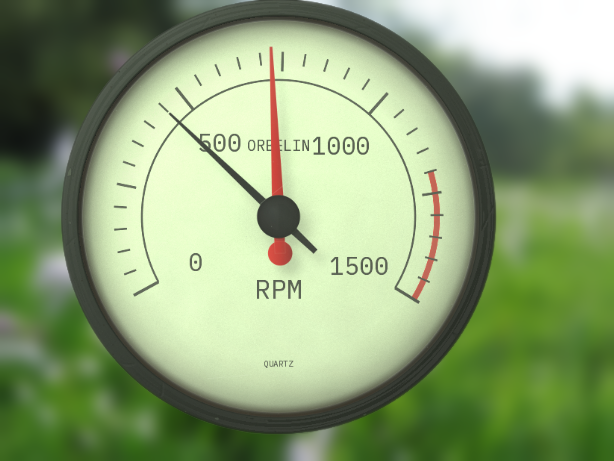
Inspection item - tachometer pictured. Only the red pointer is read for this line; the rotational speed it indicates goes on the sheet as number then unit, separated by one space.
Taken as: 725 rpm
